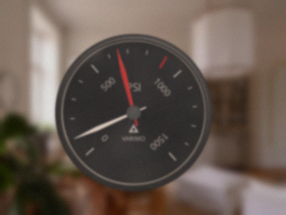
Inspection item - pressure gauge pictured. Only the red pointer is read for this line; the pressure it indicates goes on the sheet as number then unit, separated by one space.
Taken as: 650 psi
